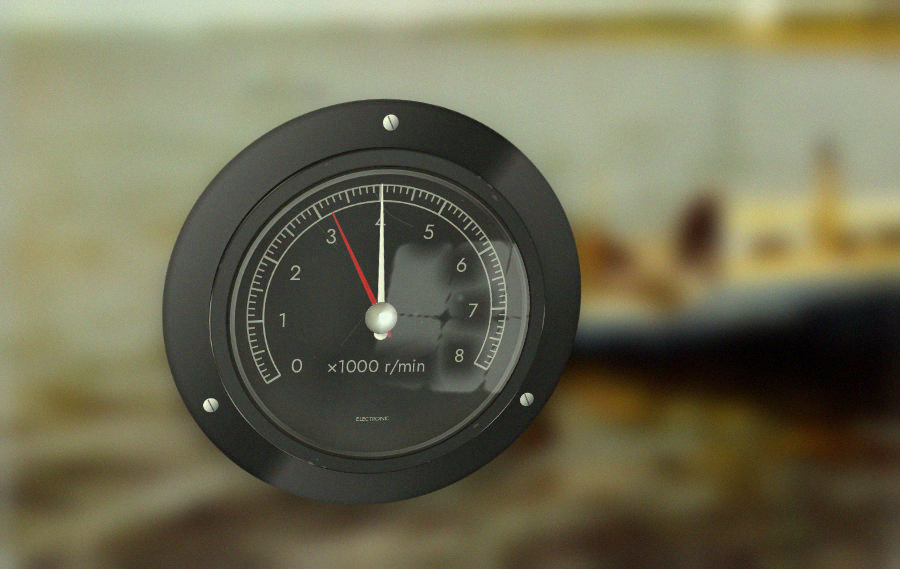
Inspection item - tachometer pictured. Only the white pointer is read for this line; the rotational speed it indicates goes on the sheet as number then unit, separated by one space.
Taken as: 4000 rpm
